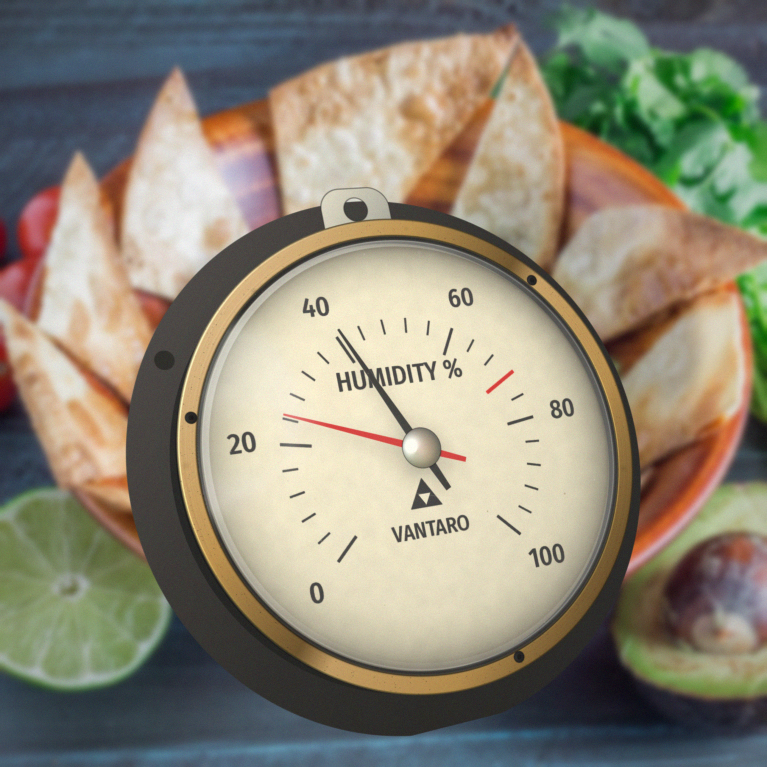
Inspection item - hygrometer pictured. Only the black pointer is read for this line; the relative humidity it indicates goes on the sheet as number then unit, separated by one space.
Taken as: 40 %
